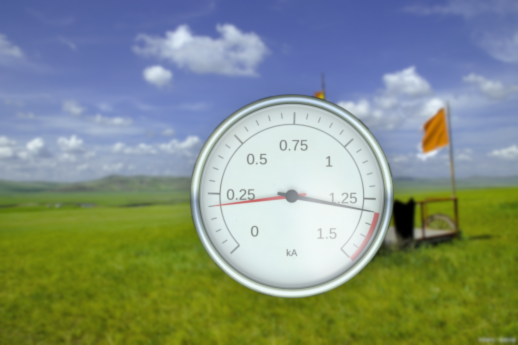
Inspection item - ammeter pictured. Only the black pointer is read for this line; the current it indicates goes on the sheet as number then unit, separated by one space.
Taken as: 1.3 kA
